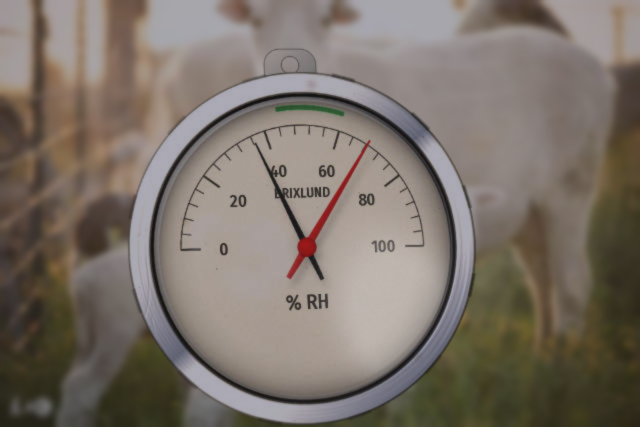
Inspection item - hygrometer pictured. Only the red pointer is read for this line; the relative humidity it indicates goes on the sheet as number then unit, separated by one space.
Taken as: 68 %
